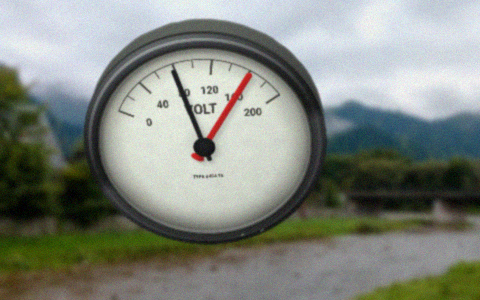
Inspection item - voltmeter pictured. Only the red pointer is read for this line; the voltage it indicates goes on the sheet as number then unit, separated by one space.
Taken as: 160 V
